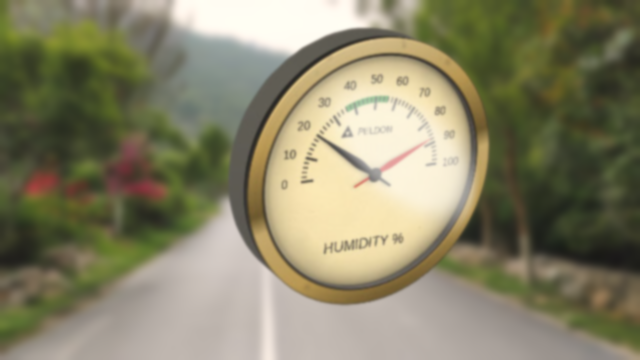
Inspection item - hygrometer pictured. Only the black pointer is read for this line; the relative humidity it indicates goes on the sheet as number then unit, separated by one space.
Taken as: 20 %
